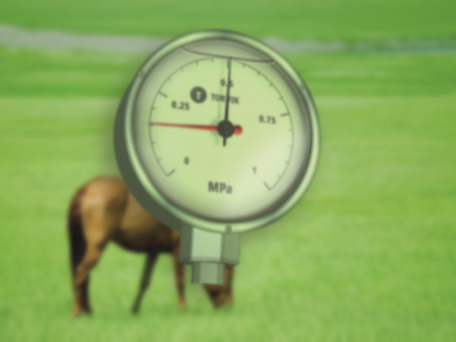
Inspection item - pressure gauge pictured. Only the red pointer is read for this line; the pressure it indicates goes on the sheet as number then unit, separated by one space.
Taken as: 0.15 MPa
